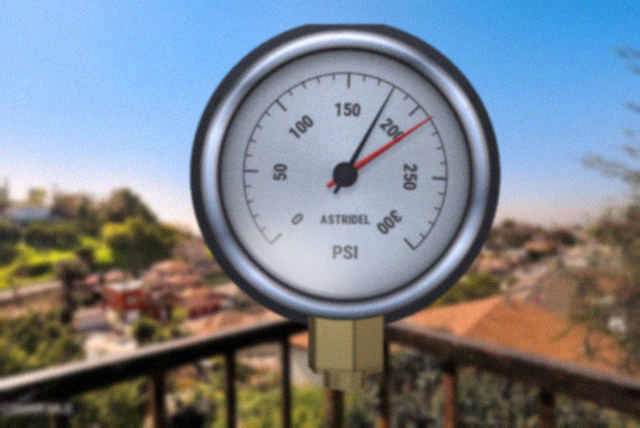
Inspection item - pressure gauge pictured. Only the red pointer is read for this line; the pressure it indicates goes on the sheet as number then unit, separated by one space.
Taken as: 210 psi
